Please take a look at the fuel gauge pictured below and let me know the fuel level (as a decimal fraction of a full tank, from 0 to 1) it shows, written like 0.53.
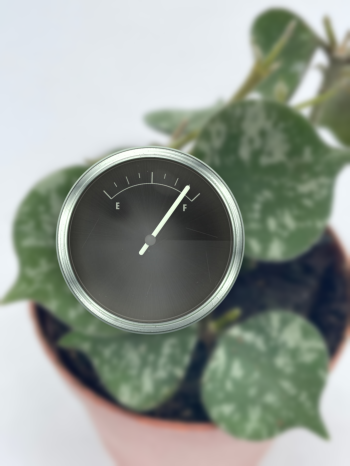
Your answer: 0.875
